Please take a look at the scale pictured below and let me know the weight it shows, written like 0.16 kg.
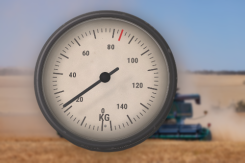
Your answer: 22 kg
